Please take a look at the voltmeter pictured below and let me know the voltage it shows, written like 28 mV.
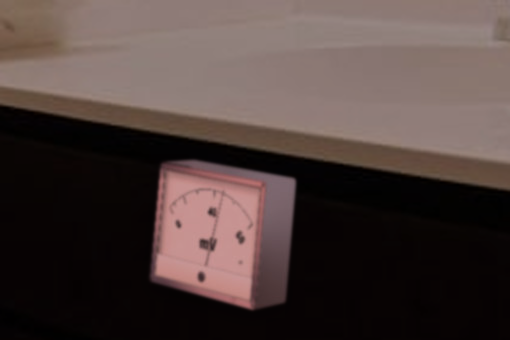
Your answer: 45 mV
